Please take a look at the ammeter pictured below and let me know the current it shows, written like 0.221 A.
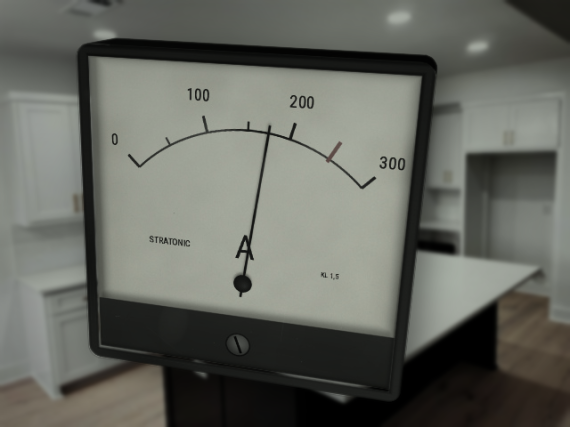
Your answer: 175 A
